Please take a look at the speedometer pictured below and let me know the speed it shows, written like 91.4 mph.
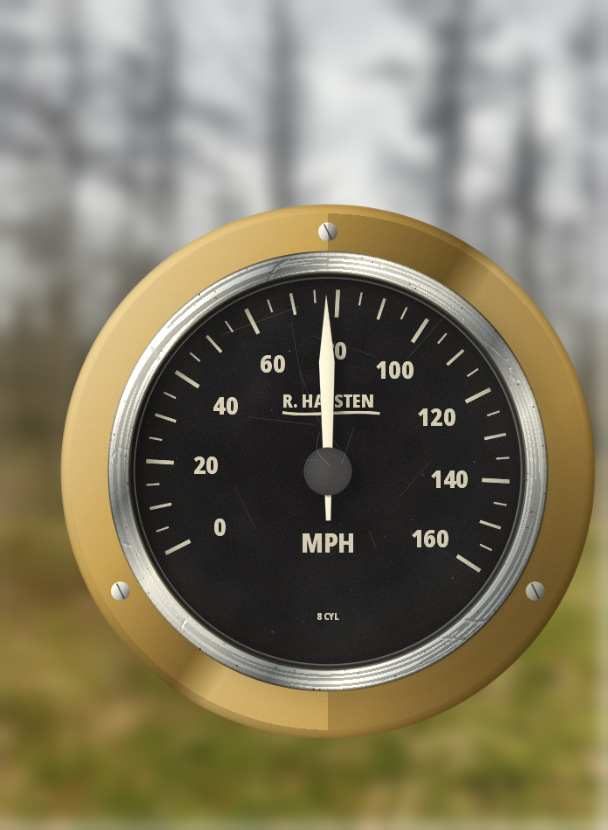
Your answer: 77.5 mph
